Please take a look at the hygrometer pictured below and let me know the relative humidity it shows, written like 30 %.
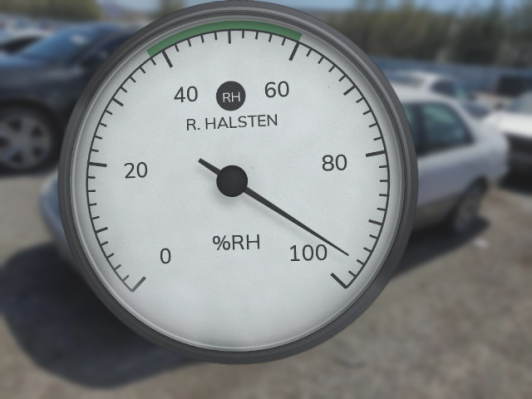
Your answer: 96 %
